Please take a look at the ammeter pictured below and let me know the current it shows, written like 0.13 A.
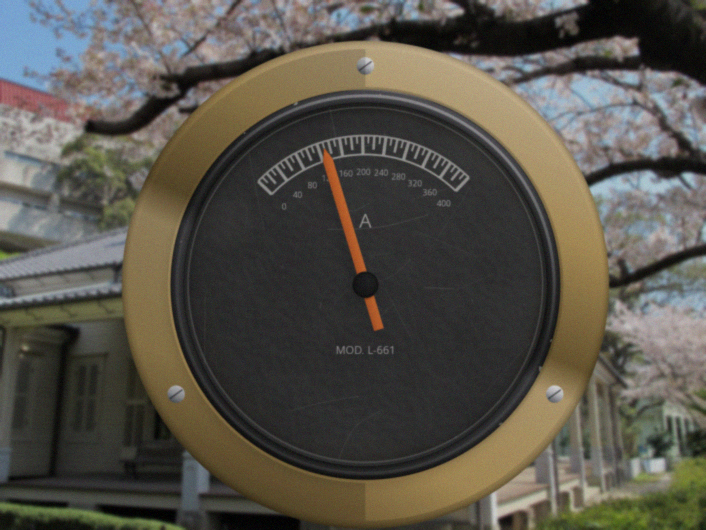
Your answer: 130 A
